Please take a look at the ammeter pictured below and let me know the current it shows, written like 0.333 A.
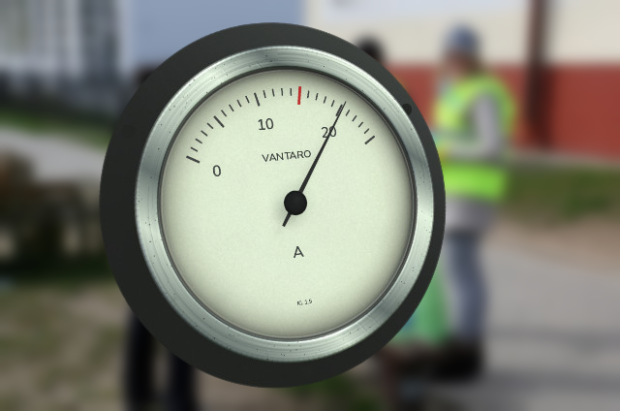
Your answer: 20 A
